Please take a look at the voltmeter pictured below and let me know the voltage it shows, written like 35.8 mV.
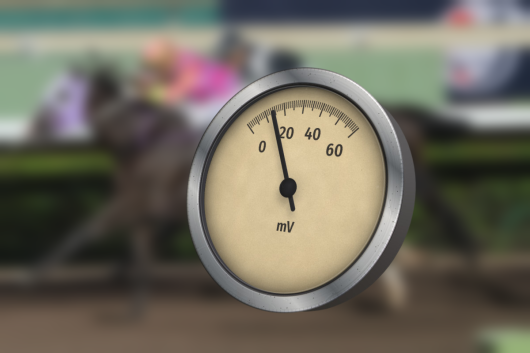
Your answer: 15 mV
